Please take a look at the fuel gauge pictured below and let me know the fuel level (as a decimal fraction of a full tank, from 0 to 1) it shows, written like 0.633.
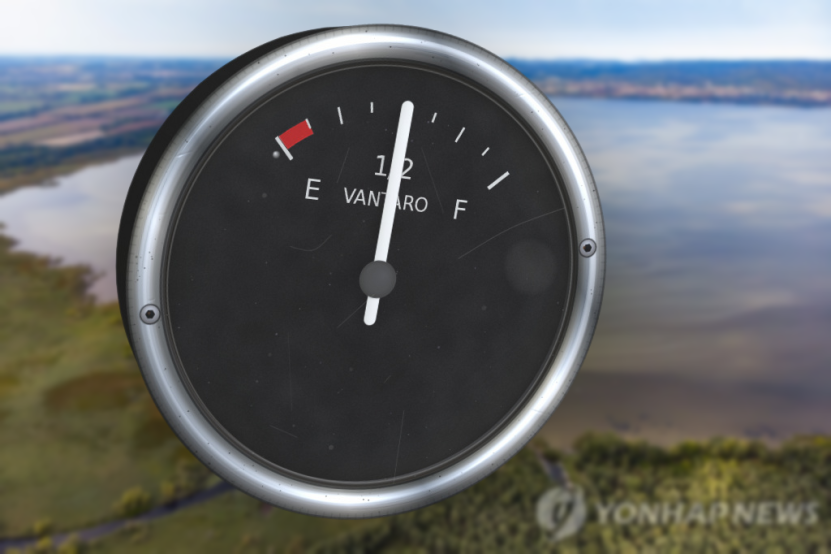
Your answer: 0.5
